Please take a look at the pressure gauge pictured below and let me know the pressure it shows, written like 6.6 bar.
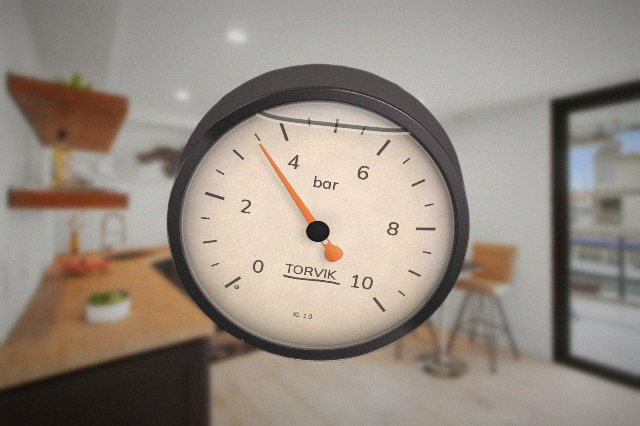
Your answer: 3.5 bar
